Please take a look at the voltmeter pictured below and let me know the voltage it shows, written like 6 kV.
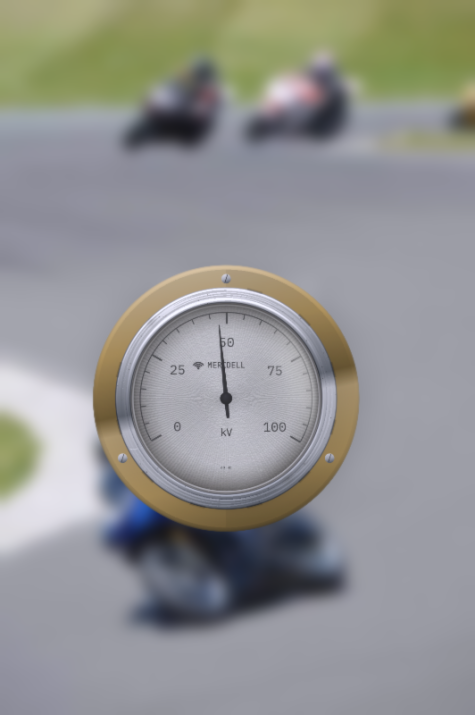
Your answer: 47.5 kV
